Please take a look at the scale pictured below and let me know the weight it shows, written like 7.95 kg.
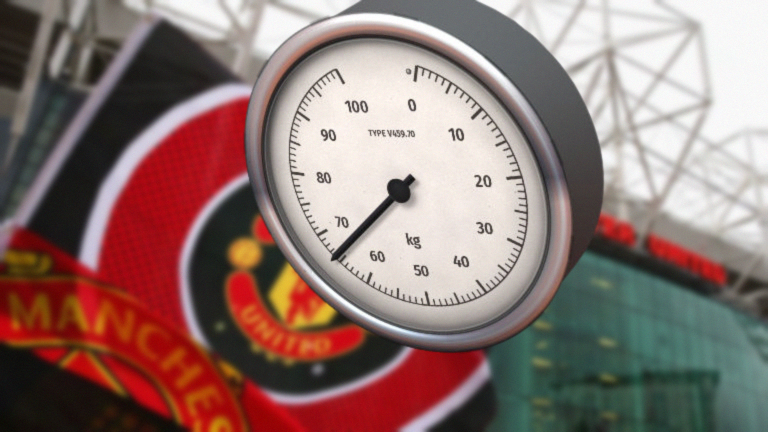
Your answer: 66 kg
